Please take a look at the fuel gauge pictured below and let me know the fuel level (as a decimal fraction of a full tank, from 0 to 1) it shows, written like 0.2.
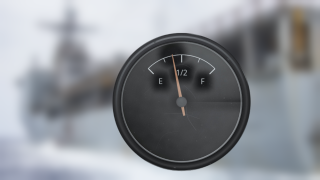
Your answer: 0.375
